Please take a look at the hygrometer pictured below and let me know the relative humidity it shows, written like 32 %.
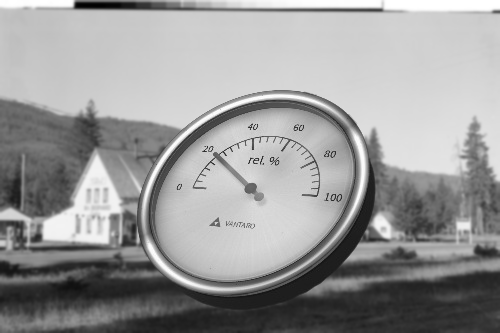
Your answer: 20 %
